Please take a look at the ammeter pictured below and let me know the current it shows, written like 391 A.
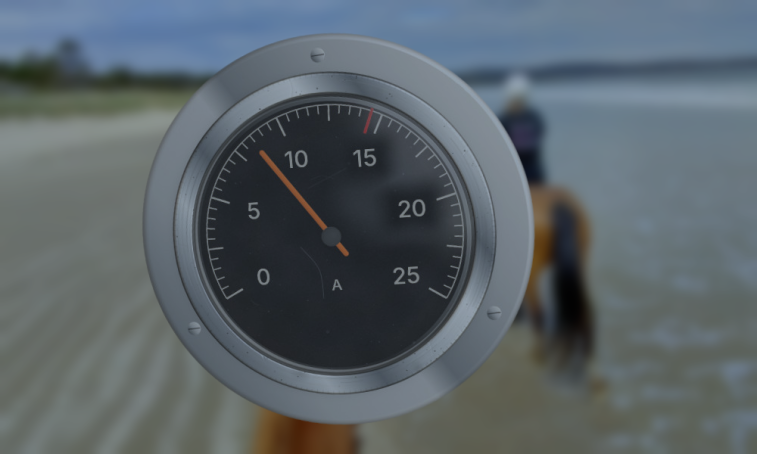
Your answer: 8.5 A
